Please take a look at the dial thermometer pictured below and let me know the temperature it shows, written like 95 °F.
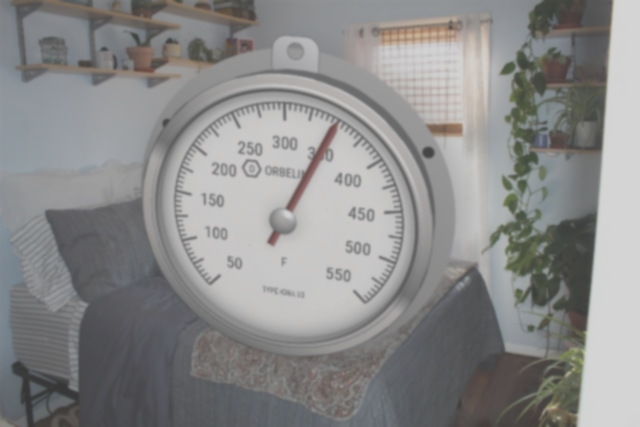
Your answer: 350 °F
